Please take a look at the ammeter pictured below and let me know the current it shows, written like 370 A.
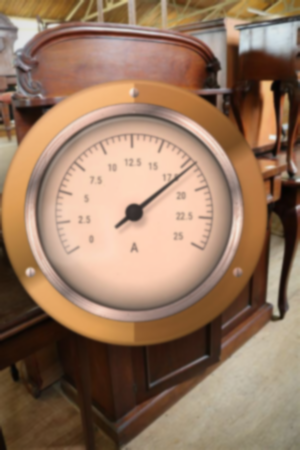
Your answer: 18 A
